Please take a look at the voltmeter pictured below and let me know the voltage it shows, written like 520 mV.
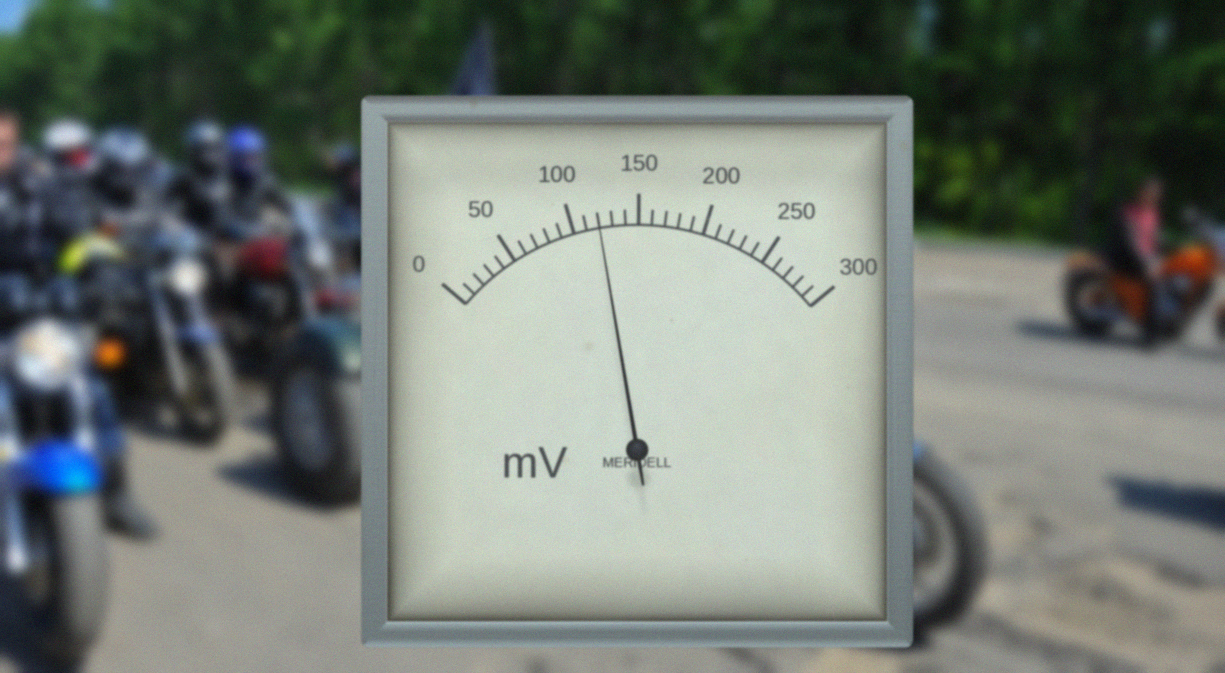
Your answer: 120 mV
